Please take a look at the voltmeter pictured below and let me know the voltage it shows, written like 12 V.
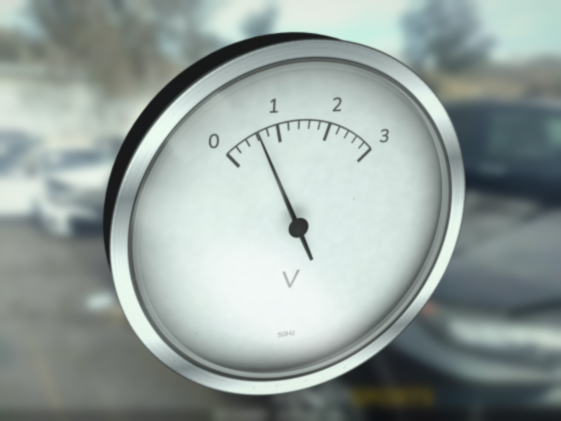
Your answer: 0.6 V
